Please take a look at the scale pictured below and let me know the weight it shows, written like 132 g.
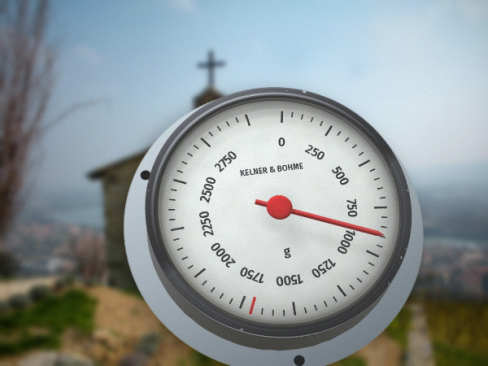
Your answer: 900 g
